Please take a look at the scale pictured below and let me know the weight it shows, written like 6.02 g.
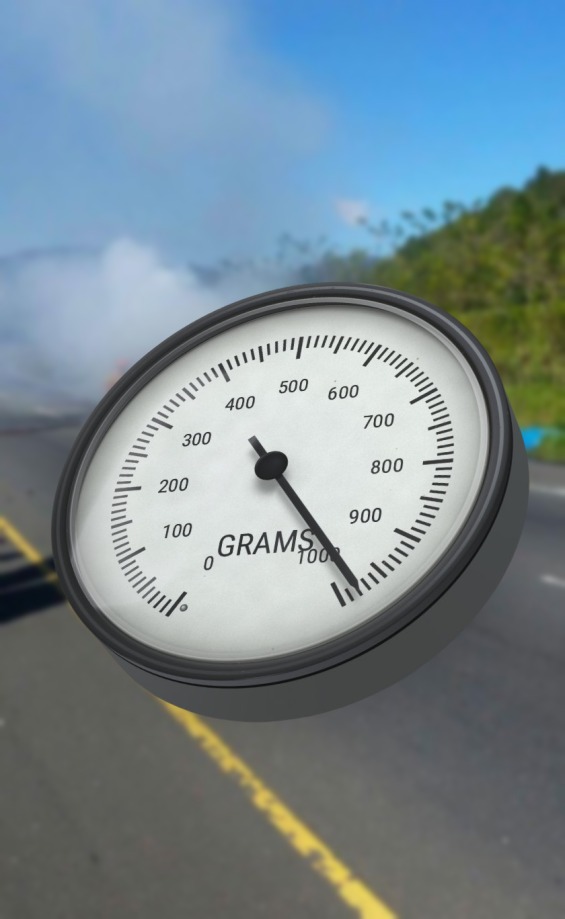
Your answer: 980 g
